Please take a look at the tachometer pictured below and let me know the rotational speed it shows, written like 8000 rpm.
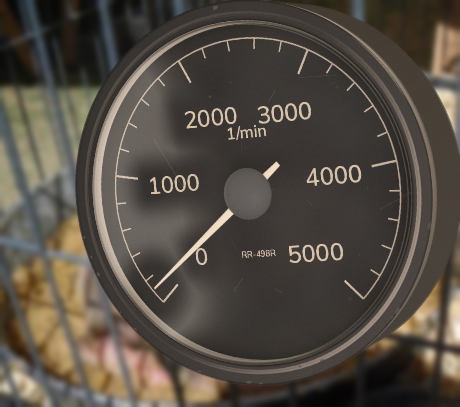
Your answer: 100 rpm
